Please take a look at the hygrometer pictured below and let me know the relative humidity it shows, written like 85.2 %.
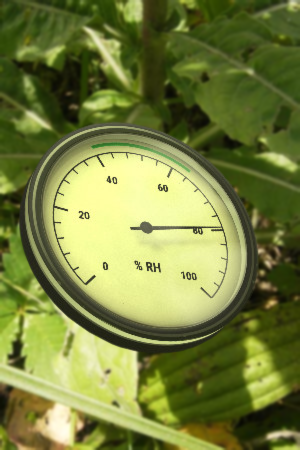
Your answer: 80 %
